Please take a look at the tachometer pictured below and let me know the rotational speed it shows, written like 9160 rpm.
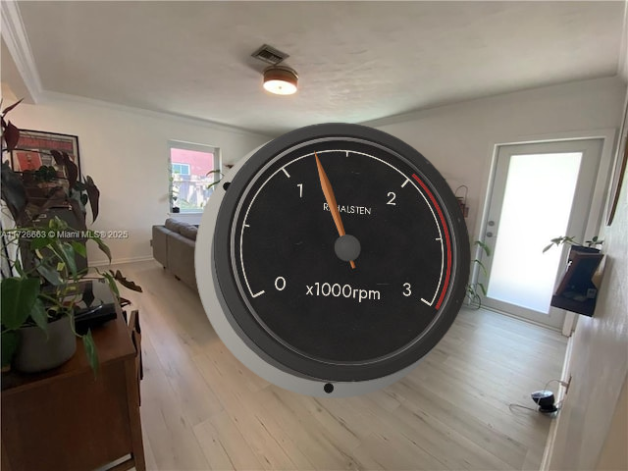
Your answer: 1250 rpm
